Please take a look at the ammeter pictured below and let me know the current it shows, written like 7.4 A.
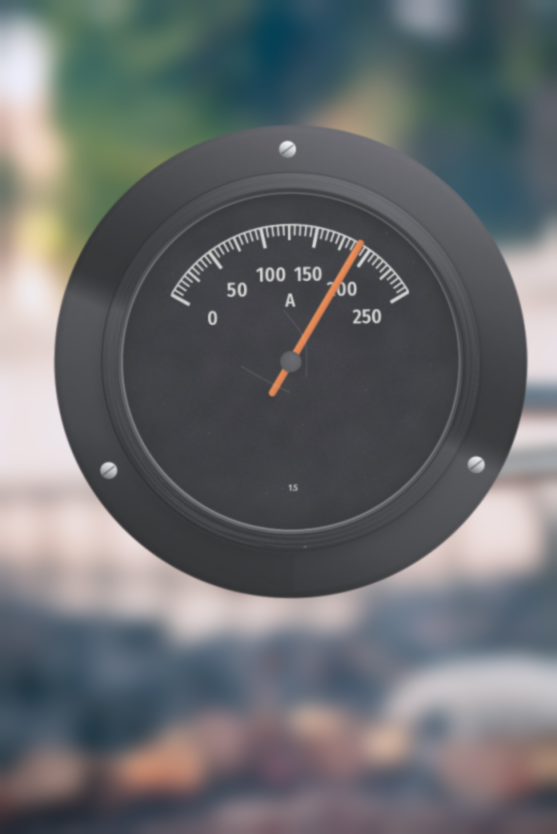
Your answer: 190 A
